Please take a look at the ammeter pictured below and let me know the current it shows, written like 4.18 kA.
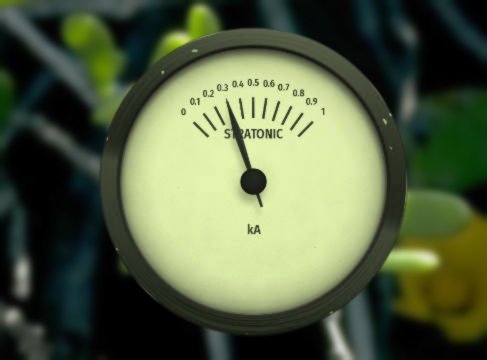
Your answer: 0.3 kA
